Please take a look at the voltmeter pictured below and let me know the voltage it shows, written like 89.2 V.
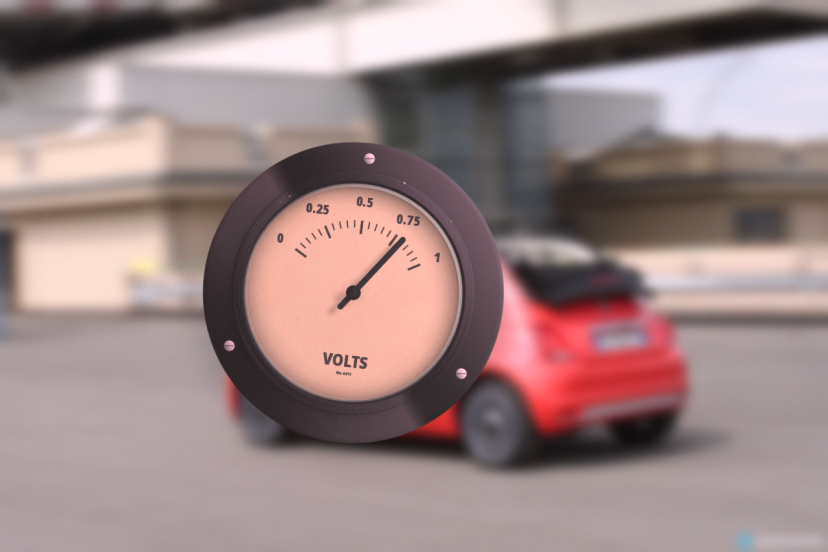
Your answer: 0.8 V
